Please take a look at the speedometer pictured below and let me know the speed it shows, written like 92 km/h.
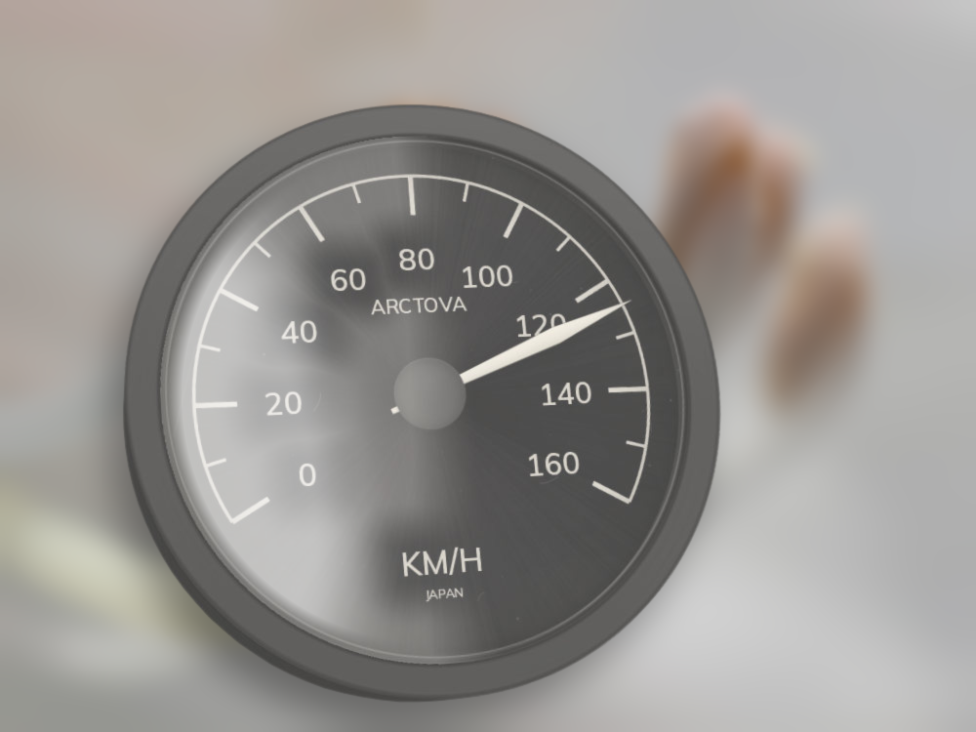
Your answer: 125 km/h
